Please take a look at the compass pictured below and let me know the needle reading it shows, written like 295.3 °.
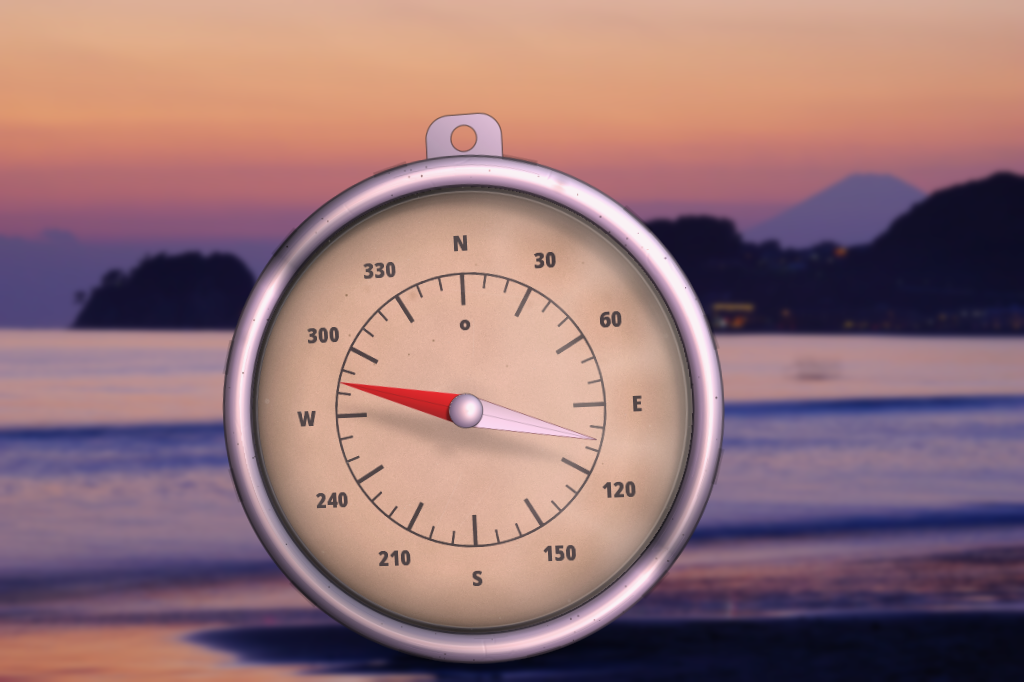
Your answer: 285 °
